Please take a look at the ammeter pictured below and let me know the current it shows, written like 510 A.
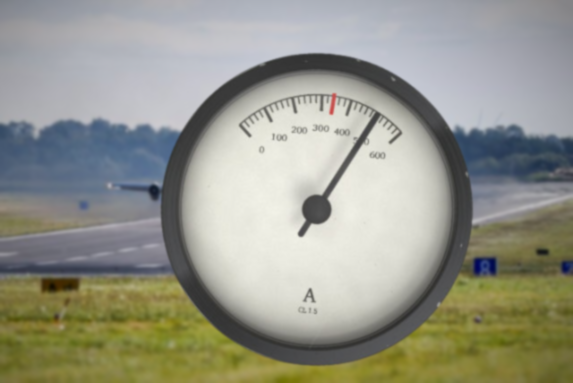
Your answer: 500 A
